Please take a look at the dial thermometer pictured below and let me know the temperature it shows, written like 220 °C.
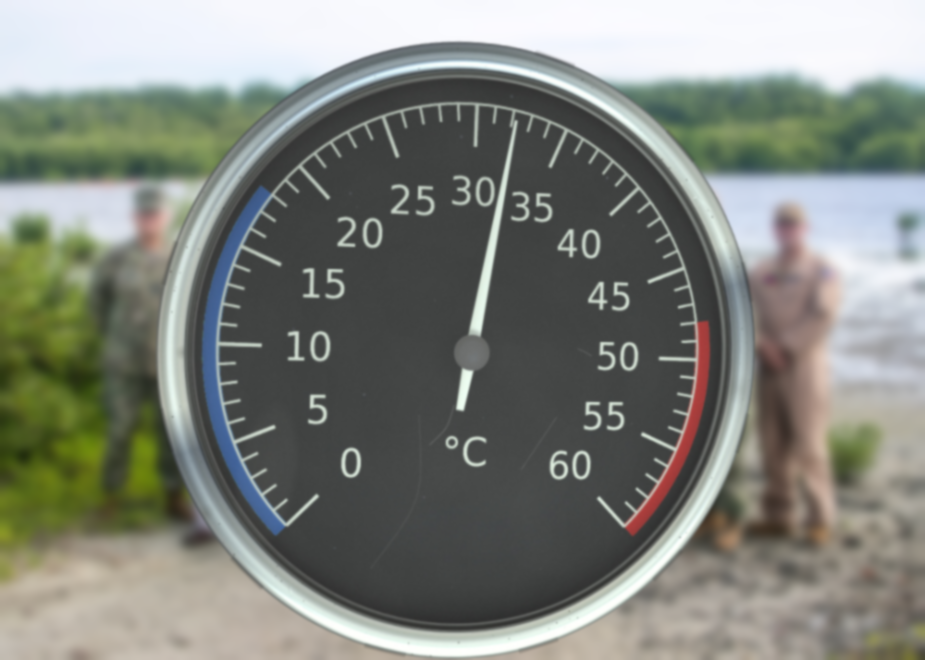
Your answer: 32 °C
